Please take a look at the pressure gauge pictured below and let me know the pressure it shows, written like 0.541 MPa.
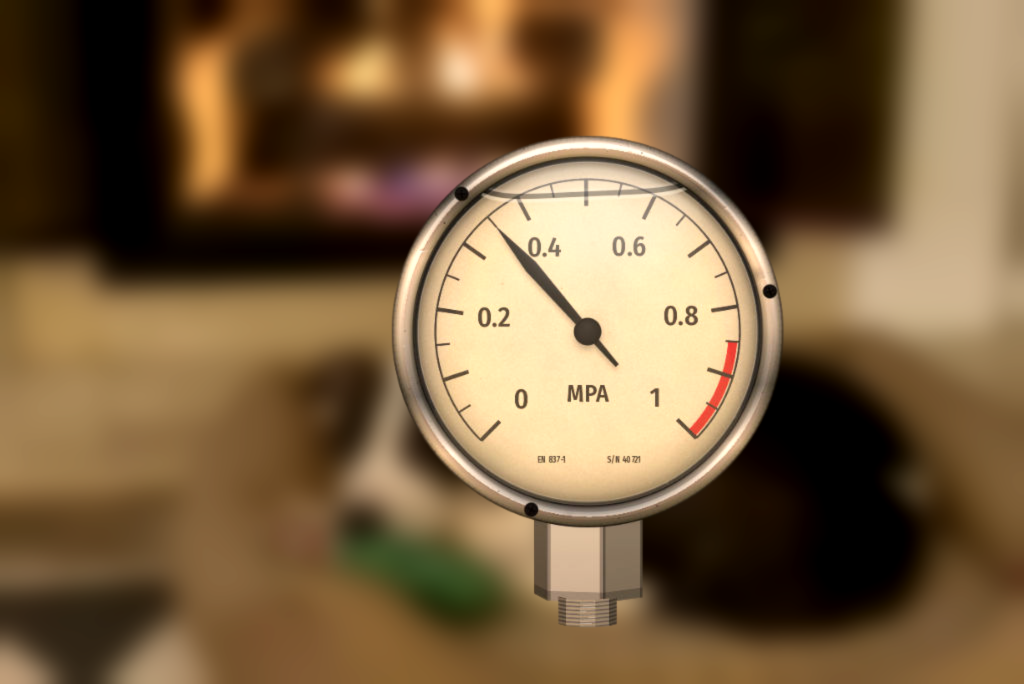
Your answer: 0.35 MPa
